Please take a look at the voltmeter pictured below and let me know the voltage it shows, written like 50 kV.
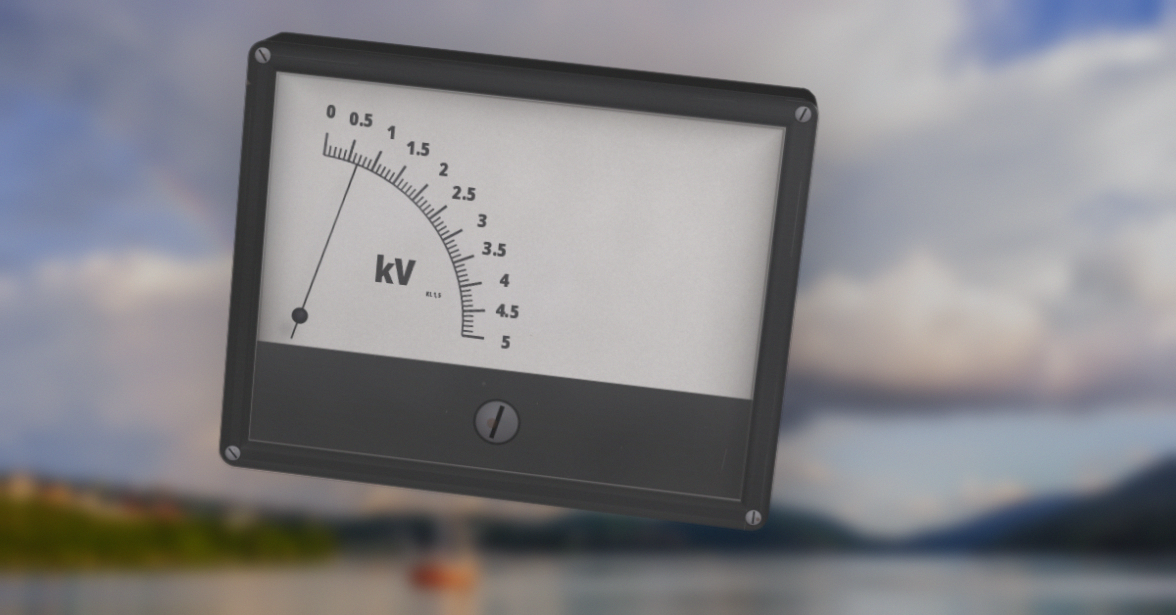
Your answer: 0.7 kV
